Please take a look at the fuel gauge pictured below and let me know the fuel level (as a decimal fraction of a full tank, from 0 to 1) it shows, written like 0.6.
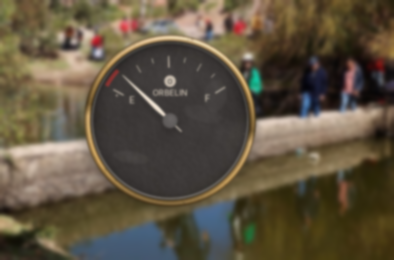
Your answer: 0.125
